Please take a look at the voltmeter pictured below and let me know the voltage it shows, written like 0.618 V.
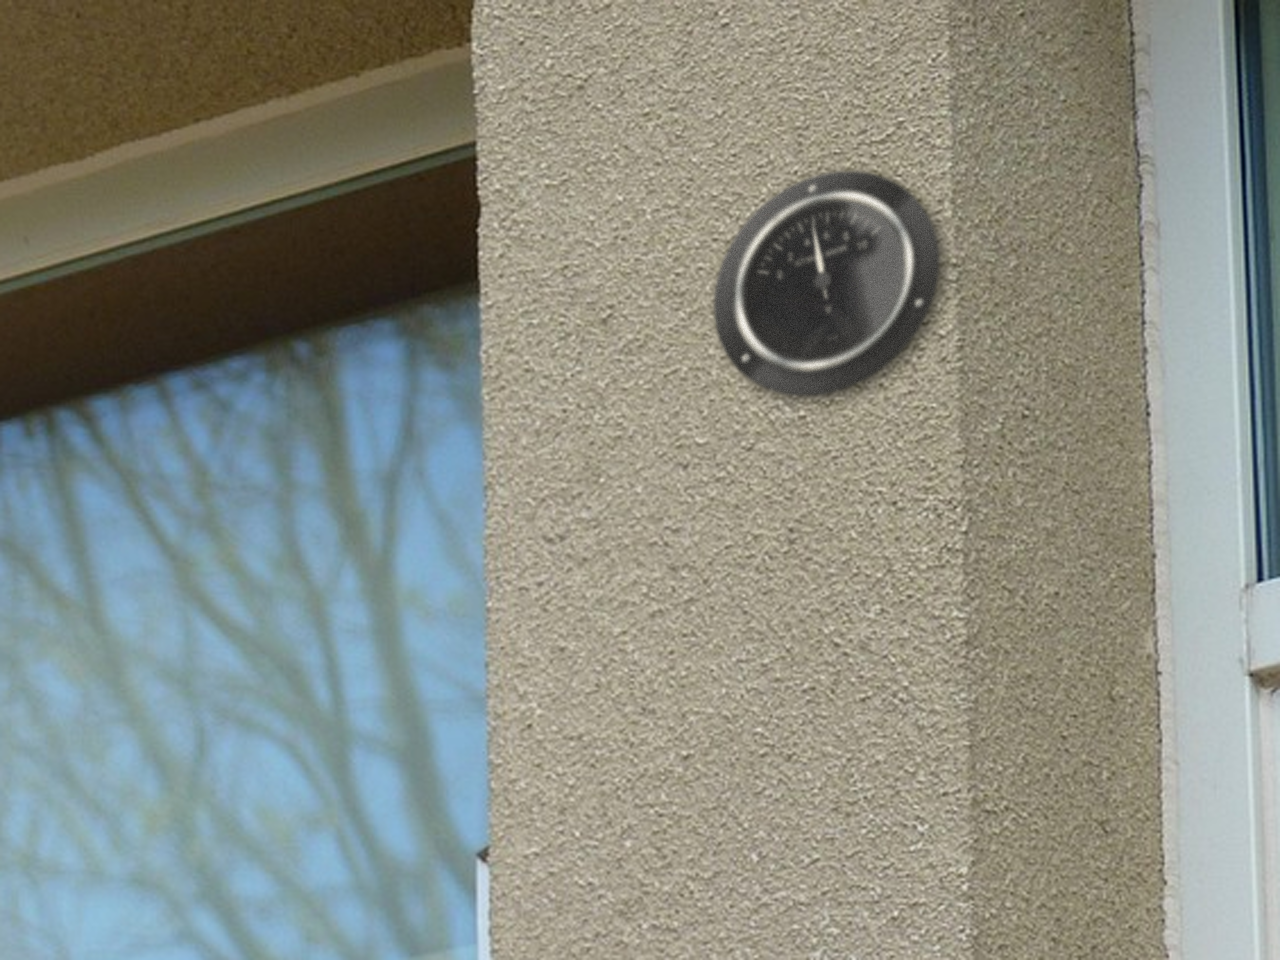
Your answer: 5 V
